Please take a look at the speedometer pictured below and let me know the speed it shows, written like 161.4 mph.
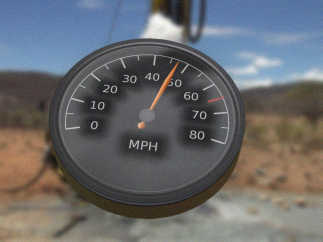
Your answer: 47.5 mph
